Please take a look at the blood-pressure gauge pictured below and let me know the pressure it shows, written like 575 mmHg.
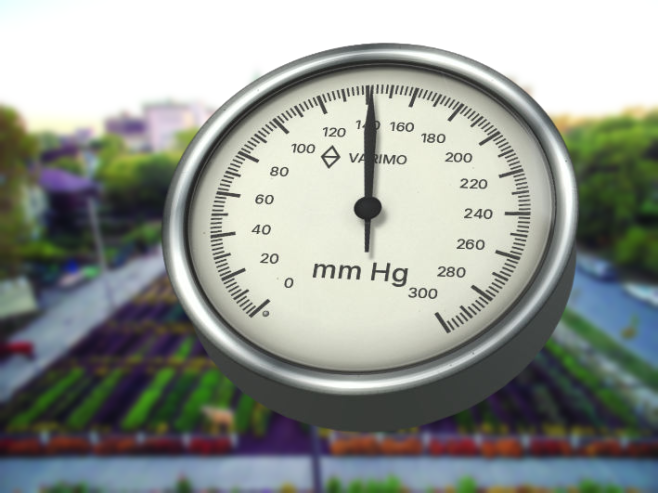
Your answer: 142 mmHg
